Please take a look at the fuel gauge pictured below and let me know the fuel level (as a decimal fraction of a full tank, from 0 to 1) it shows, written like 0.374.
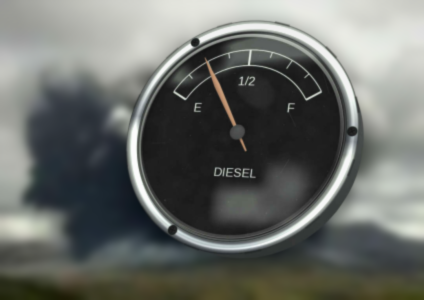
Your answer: 0.25
